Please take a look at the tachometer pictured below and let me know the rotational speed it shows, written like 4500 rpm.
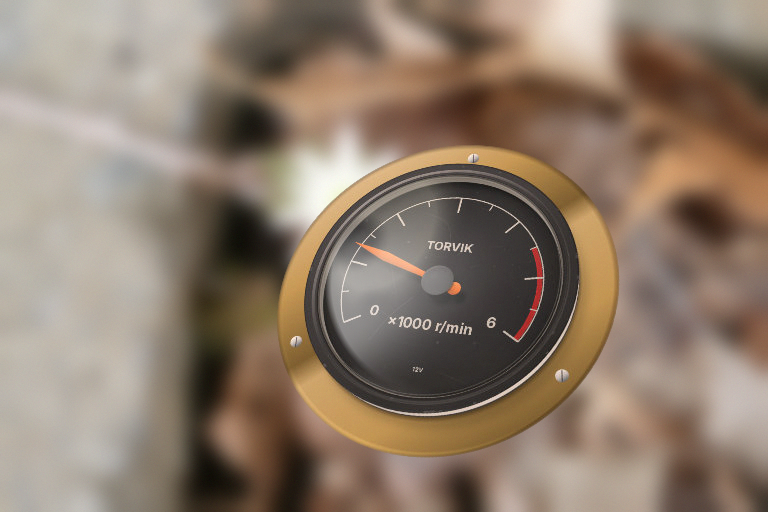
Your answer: 1250 rpm
